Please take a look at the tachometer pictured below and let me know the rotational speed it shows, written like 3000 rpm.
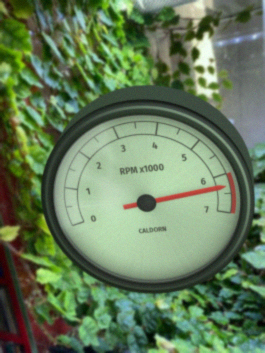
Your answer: 6250 rpm
